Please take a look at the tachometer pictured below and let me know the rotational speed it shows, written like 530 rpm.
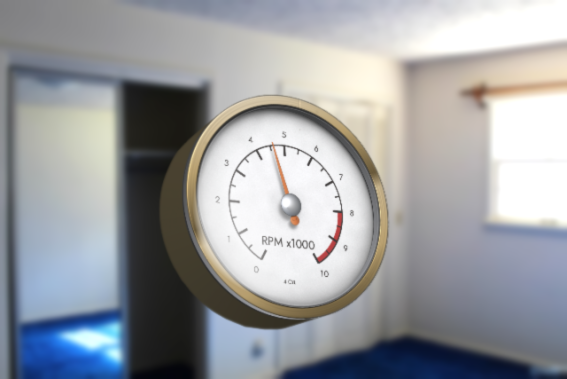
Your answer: 4500 rpm
